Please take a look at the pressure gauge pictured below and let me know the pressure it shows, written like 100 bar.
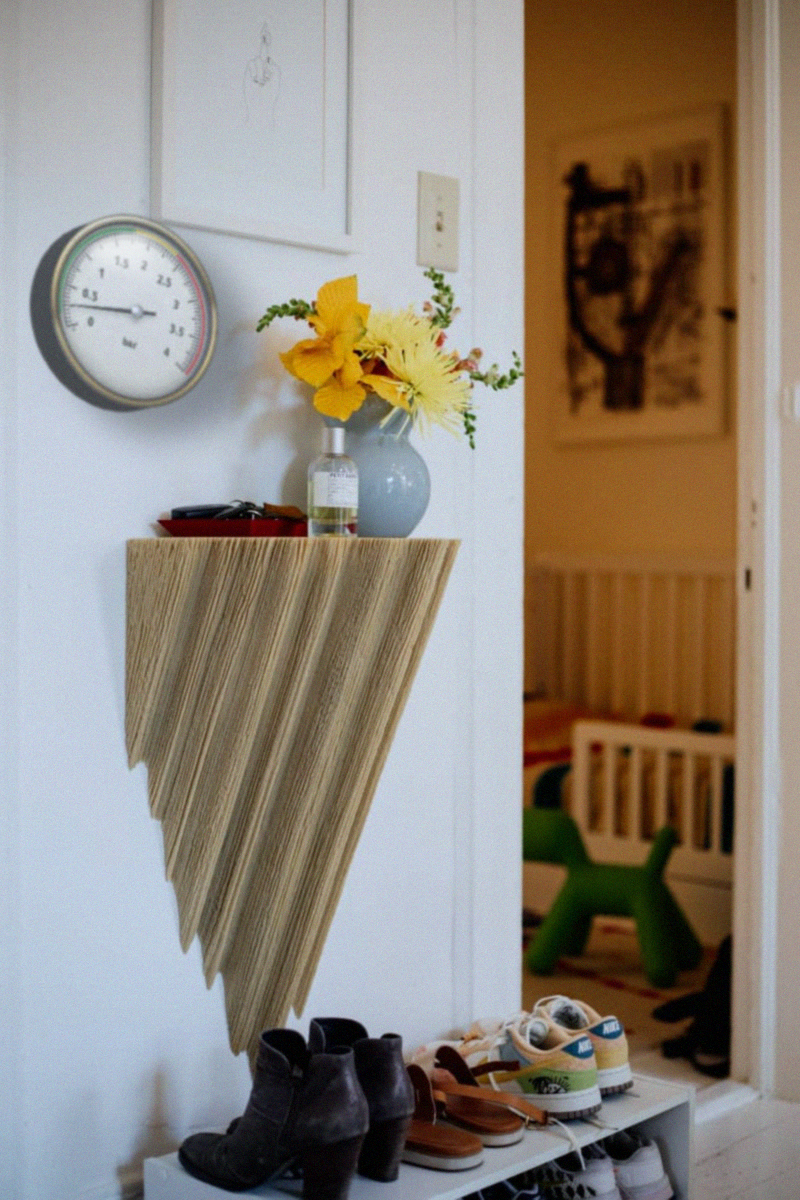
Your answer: 0.25 bar
